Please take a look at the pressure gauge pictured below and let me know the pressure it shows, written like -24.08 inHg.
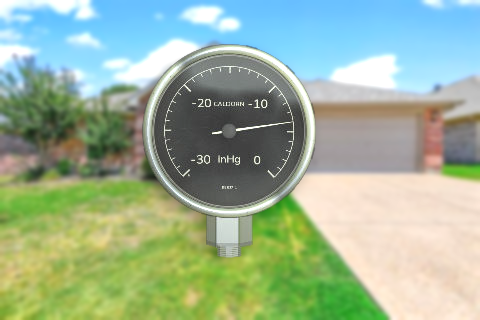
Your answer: -6 inHg
